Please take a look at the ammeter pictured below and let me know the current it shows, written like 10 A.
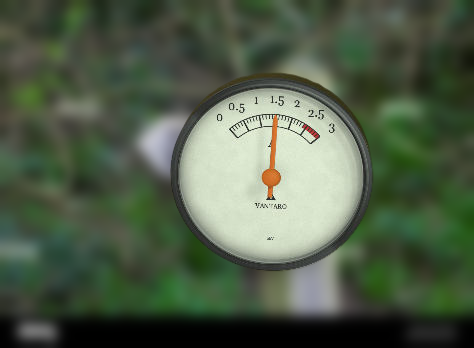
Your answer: 1.5 A
